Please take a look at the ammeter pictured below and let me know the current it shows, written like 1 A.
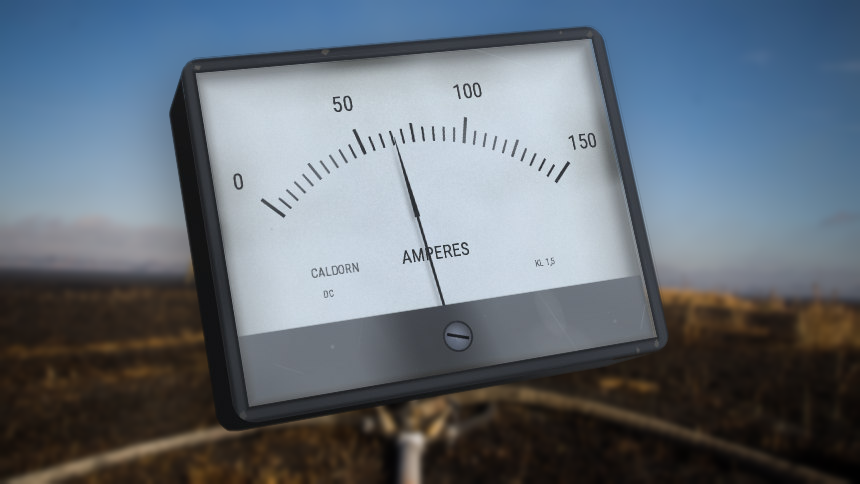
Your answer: 65 A
